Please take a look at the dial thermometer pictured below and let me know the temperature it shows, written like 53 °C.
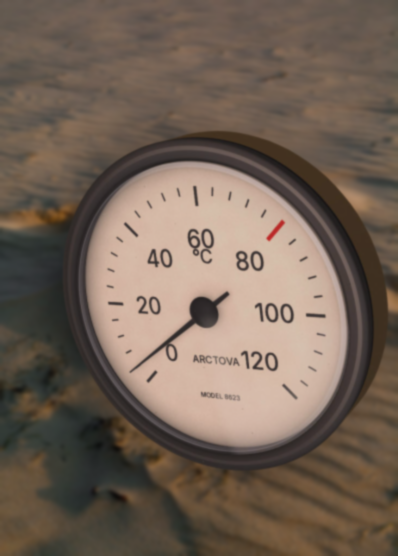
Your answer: 4 °C
